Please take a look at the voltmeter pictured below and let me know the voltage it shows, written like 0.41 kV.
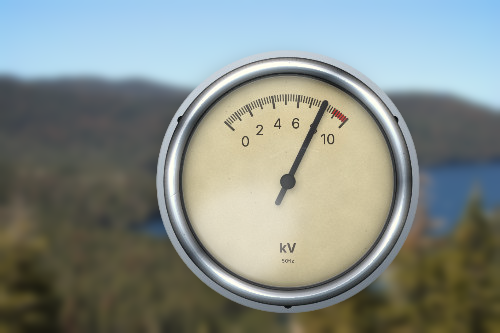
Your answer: 8 kV
